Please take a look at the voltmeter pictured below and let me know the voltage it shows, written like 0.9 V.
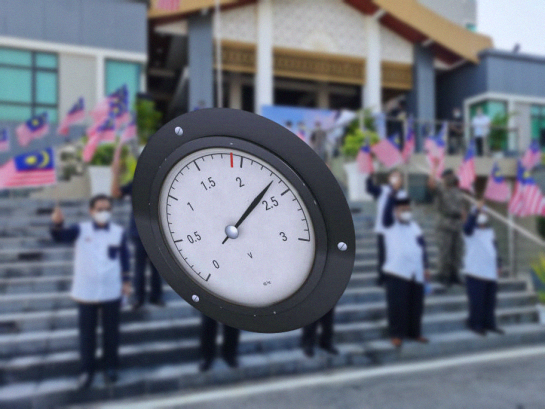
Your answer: 2.35 V
